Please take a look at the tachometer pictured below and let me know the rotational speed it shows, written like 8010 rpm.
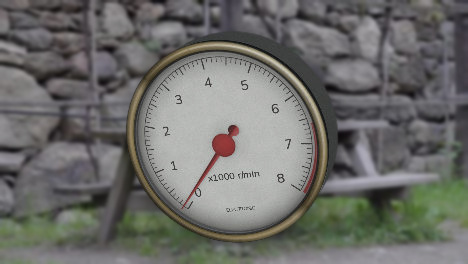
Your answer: 100 rpm
